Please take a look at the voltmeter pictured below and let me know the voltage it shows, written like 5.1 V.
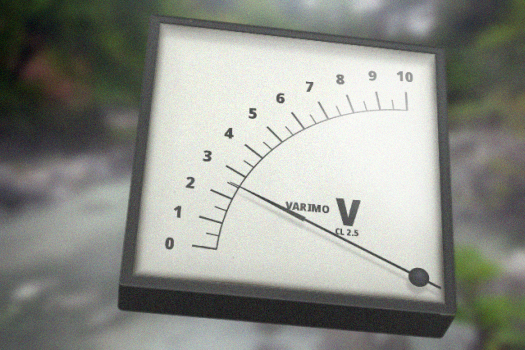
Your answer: 2.5 V
